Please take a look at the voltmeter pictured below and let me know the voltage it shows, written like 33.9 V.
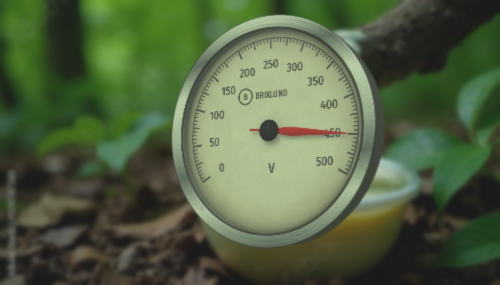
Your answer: 450 V
